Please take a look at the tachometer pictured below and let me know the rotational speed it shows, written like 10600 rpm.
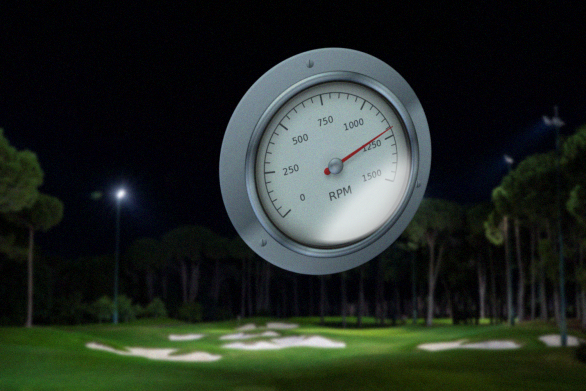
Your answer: 1200 rpm
